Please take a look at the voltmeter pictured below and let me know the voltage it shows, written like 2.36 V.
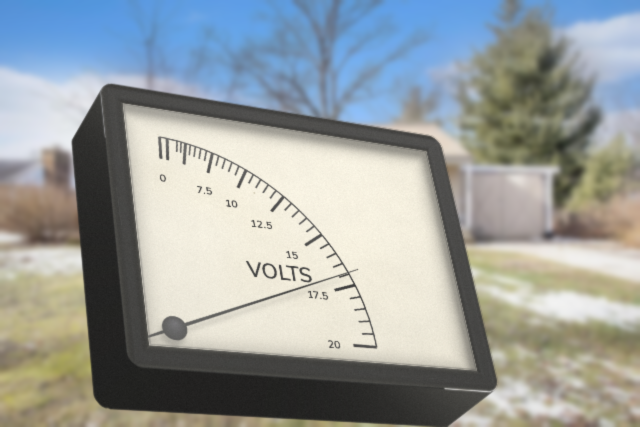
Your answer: 17 V
